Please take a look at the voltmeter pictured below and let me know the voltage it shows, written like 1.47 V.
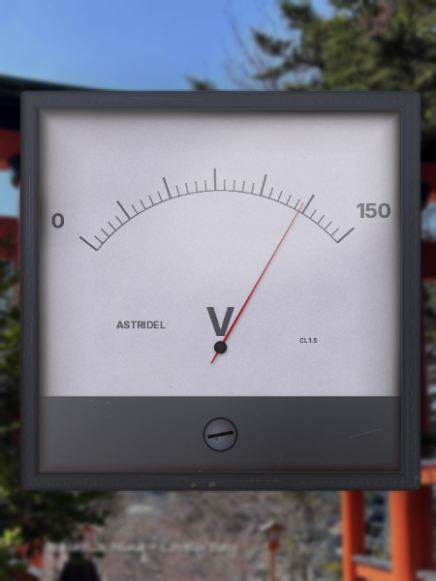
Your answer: 122.5 V
